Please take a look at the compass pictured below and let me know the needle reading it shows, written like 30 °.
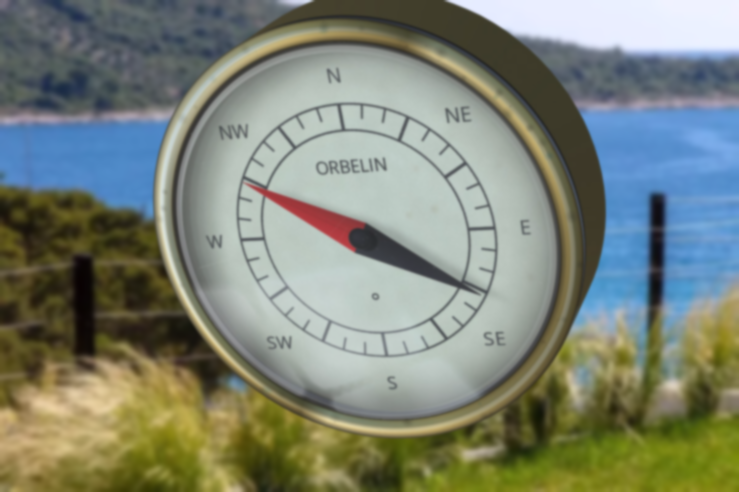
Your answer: 300 °
